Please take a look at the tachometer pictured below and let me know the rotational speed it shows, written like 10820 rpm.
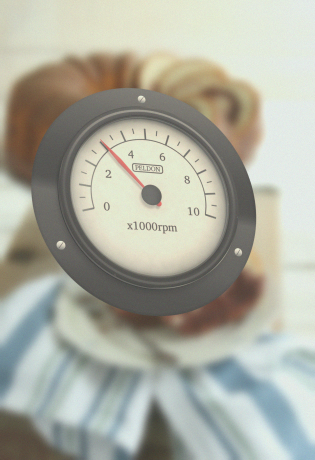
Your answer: 3000 rpm
